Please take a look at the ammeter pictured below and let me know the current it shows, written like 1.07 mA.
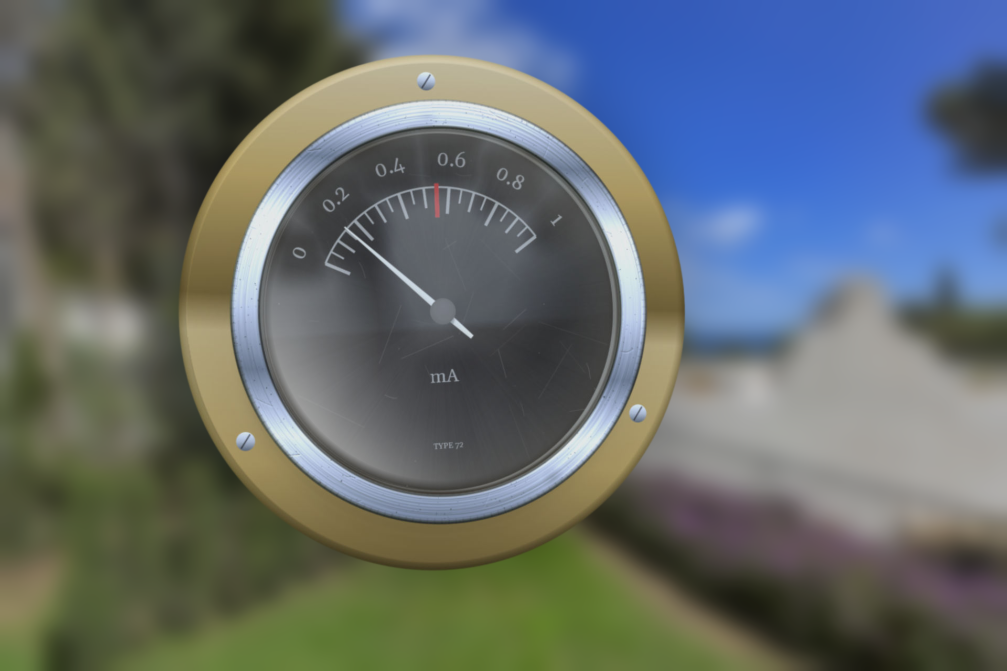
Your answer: 0.15 mA
